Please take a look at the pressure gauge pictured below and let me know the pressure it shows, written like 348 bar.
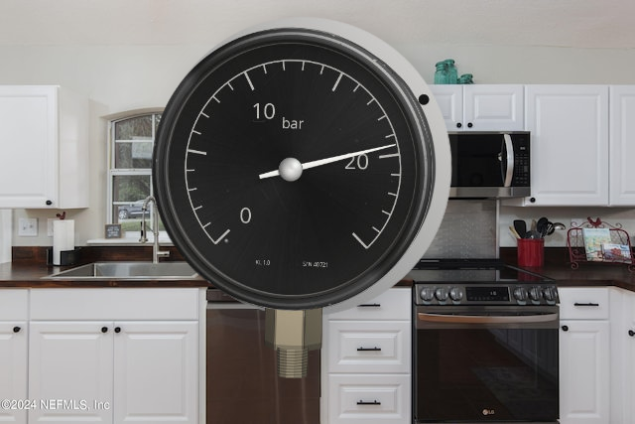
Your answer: 19.5 bar
